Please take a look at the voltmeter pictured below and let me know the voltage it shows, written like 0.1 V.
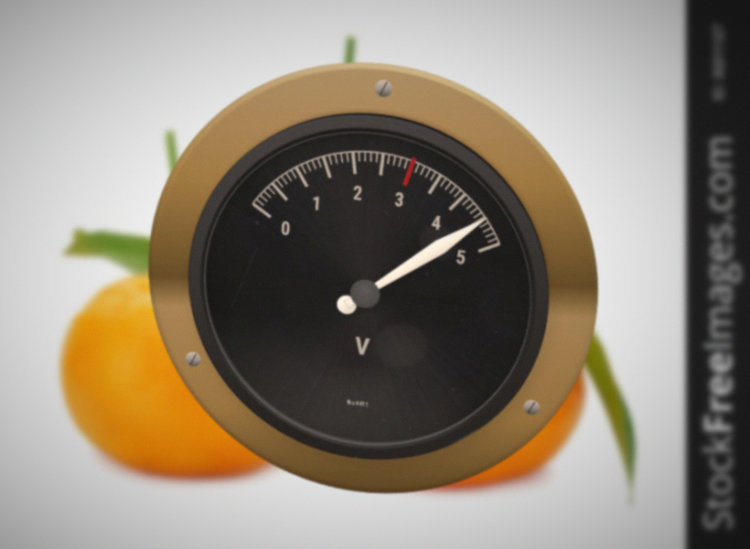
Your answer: 4.5 V
